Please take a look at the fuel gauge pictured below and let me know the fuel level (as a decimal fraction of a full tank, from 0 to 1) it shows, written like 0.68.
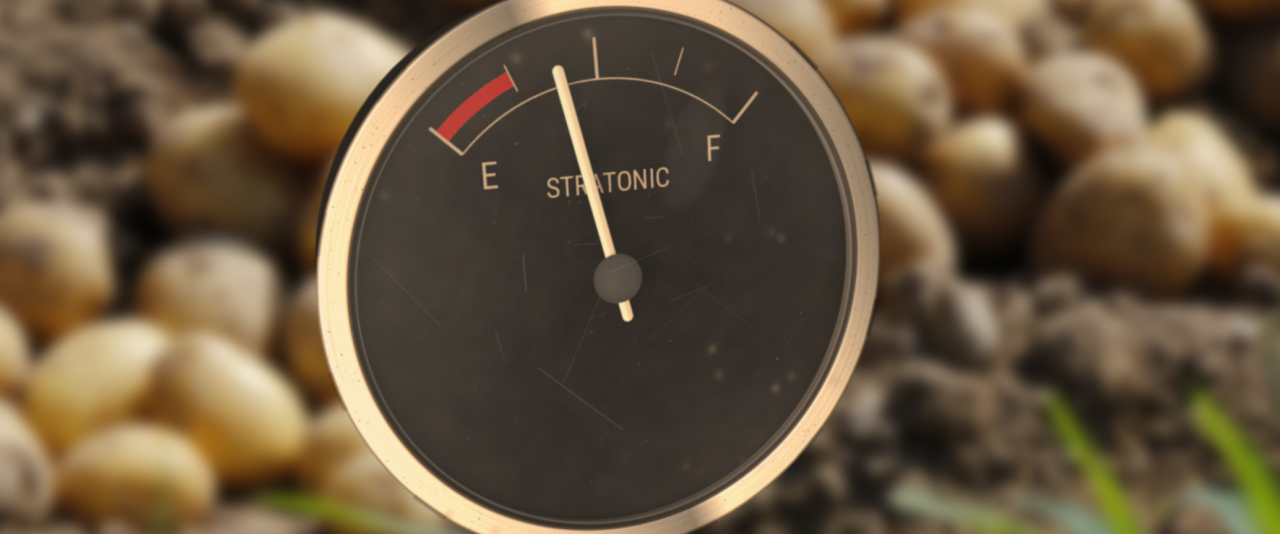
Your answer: 0.375
